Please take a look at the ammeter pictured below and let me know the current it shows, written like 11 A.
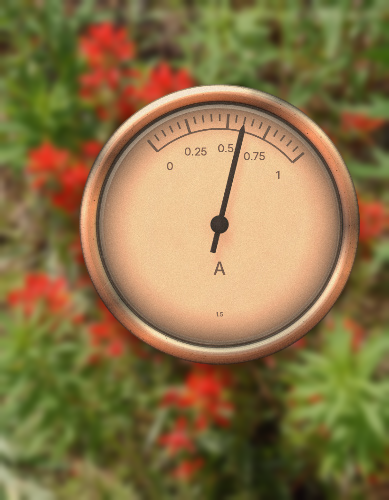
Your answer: 0.6 A
